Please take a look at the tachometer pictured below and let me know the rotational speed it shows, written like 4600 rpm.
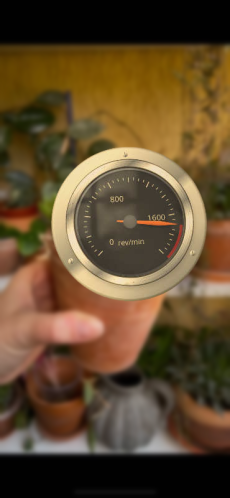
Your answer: 1700 rpm
